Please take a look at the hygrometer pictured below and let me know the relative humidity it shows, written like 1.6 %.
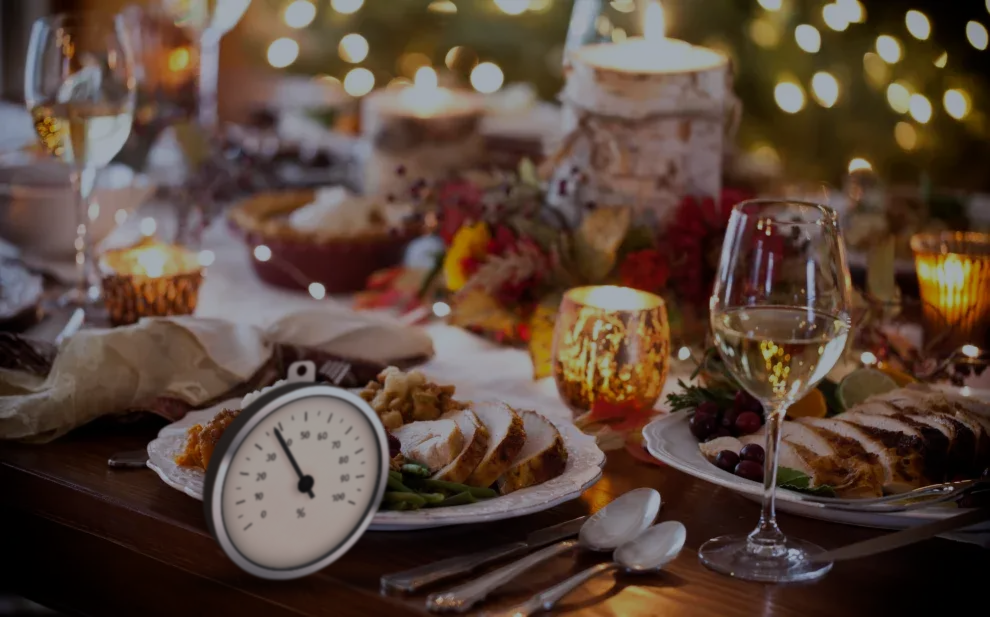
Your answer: 37.5 %
